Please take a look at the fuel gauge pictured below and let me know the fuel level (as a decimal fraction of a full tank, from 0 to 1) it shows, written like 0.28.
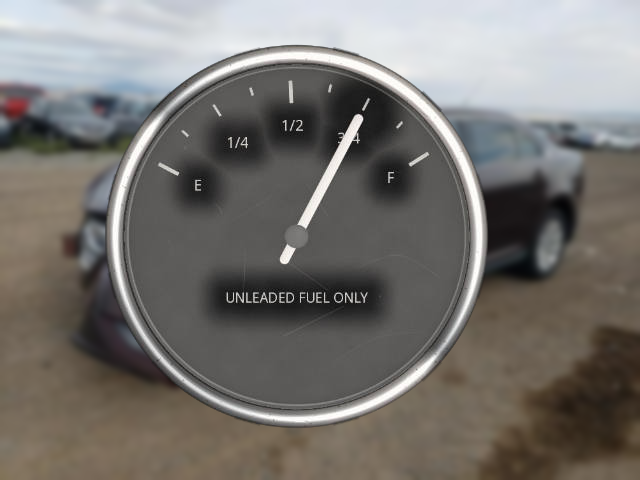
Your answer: 0.75
